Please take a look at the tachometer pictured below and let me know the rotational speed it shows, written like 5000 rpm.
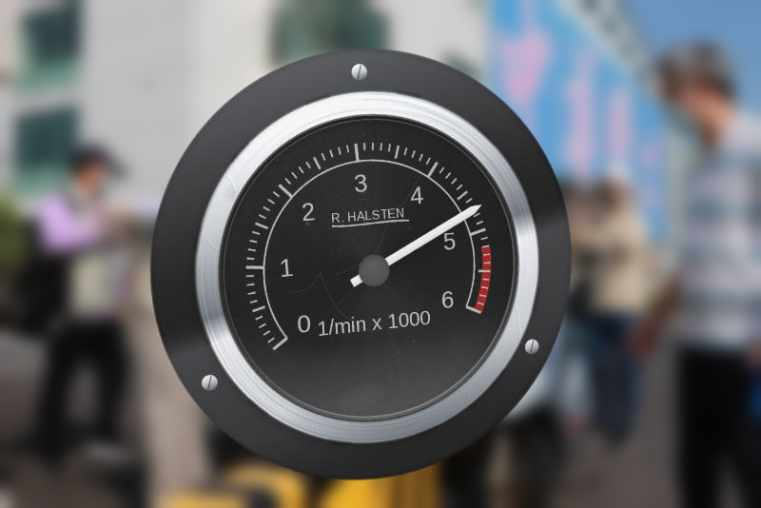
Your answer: 4700 rpm
